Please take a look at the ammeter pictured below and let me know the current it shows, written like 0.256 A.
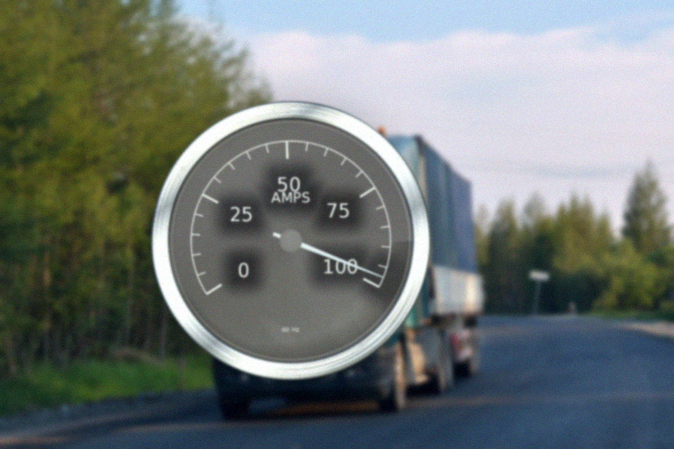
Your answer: 97.5 A
